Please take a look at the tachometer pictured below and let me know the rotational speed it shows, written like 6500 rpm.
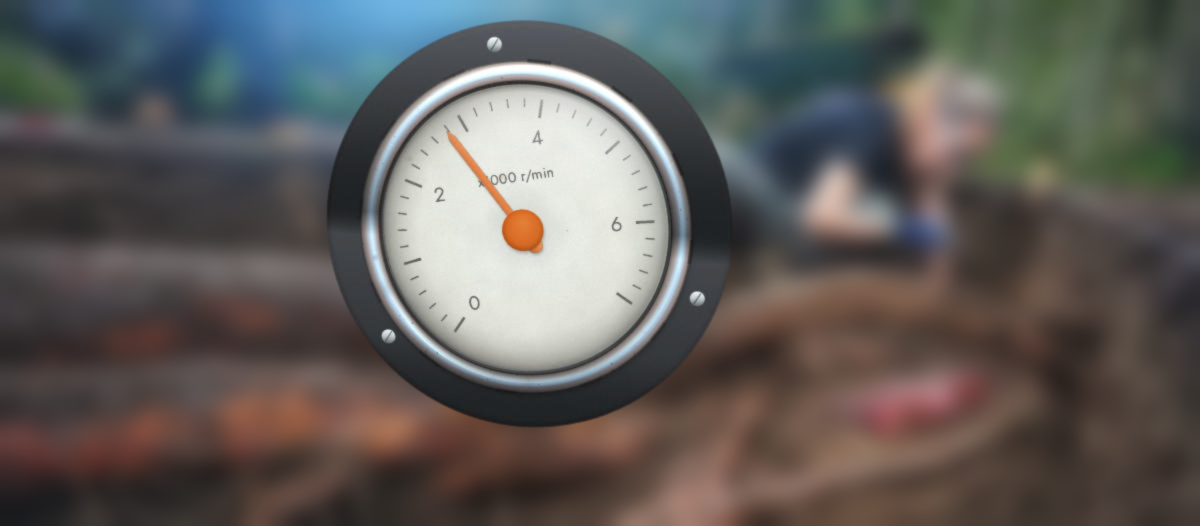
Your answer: 2800 rpm
